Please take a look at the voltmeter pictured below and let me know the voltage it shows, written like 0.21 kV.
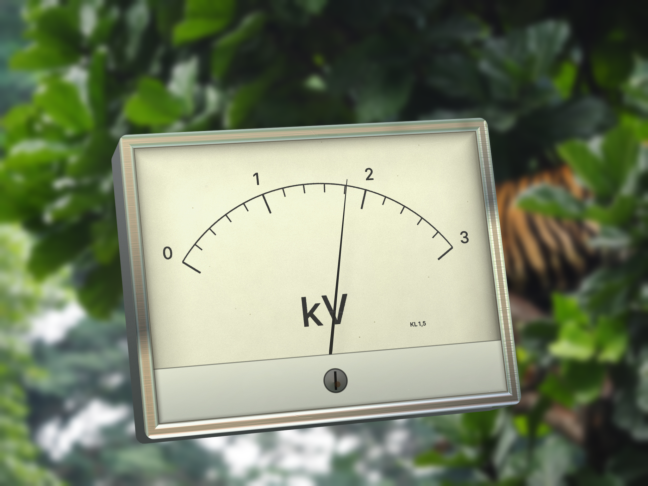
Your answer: 1.8 kV
